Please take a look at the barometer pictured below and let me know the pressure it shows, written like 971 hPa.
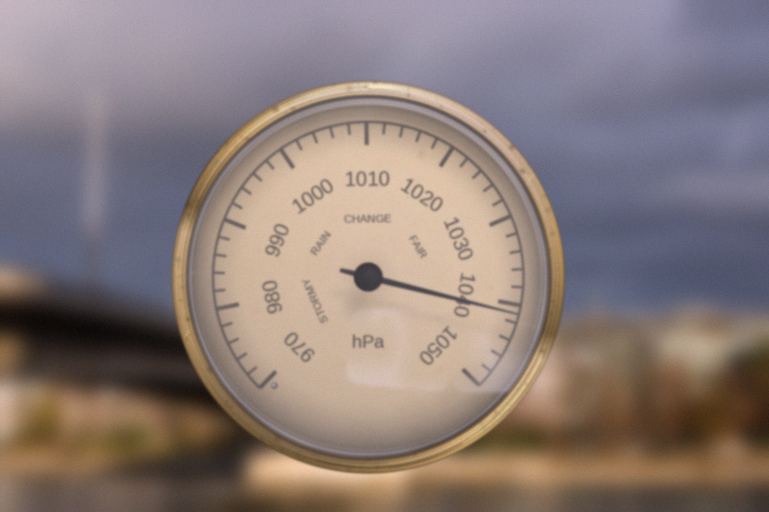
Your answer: 1041 hPa
